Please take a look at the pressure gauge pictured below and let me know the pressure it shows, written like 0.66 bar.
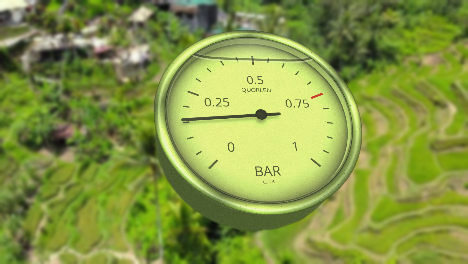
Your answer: 0.15 bar
